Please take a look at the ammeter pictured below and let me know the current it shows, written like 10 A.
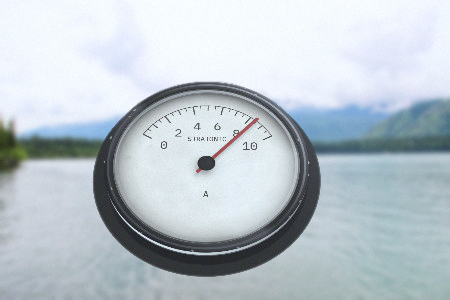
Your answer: 8.5 A
